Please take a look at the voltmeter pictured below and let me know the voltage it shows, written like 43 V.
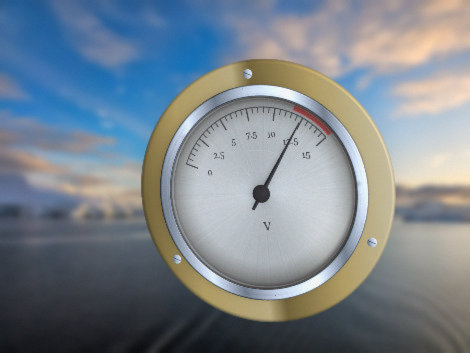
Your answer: 12.5 V
